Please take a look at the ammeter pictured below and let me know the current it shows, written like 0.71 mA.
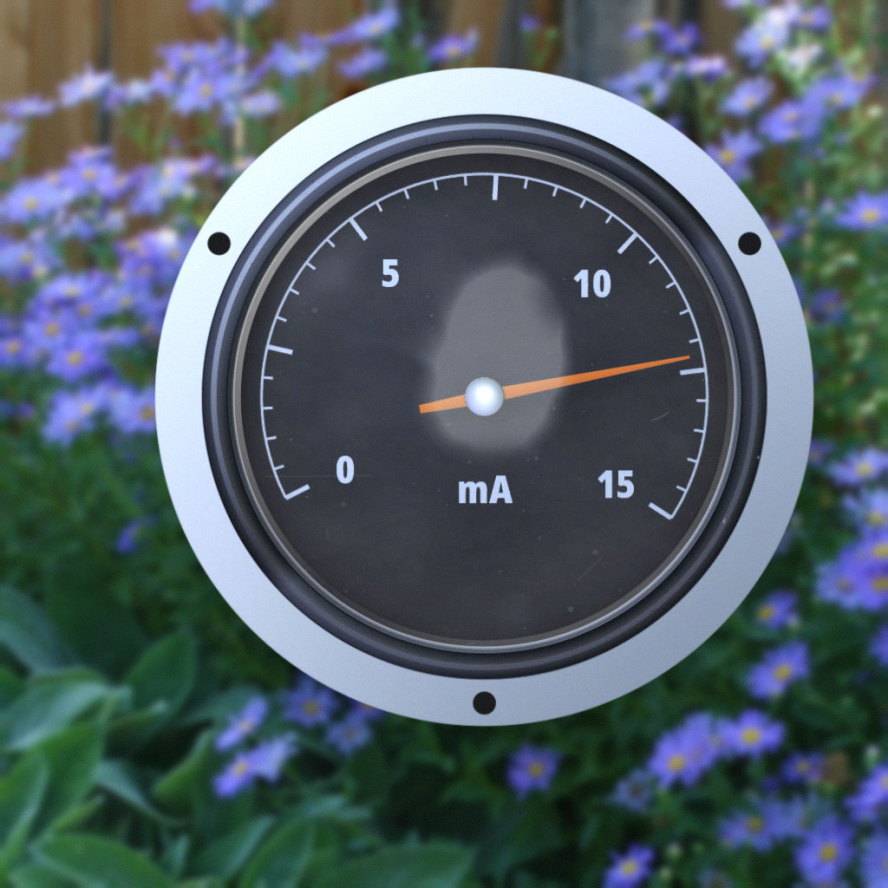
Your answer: 12.25 mA
